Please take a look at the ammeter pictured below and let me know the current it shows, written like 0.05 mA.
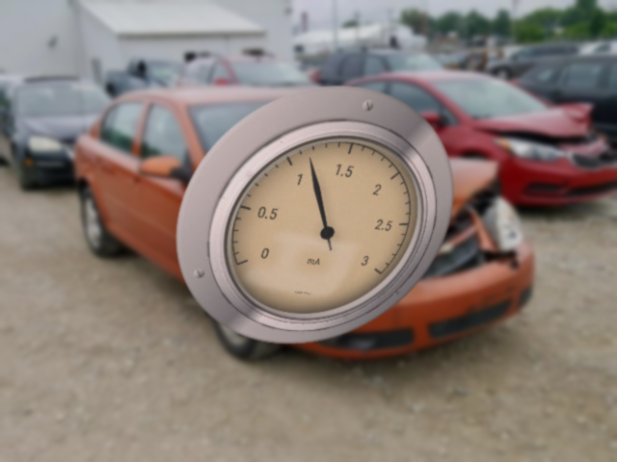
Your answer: 1.15 mA
